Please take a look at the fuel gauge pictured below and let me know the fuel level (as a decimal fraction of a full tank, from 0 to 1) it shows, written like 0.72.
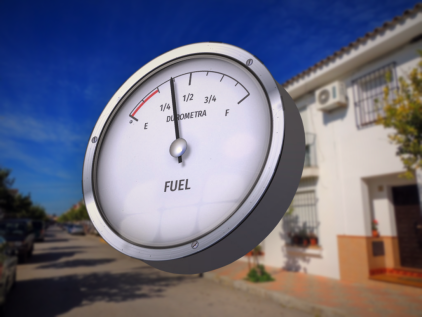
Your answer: 0.375
